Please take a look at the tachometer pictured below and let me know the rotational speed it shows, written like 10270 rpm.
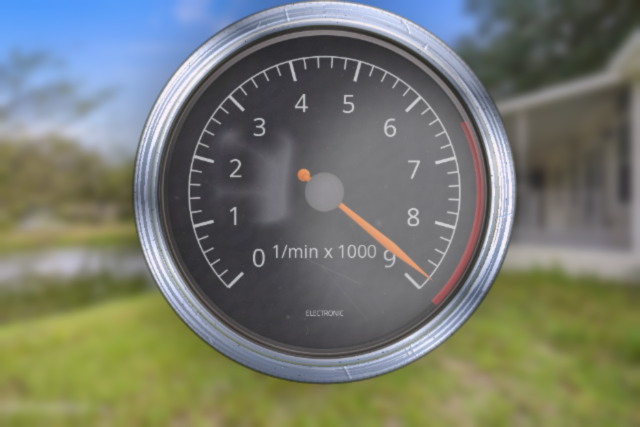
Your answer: 8800 rpm
